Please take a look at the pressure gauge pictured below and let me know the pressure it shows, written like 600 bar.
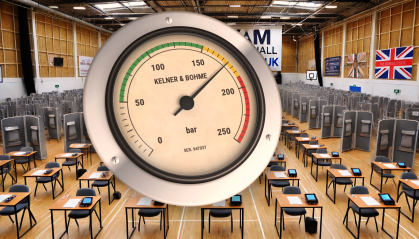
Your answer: 175 bar
